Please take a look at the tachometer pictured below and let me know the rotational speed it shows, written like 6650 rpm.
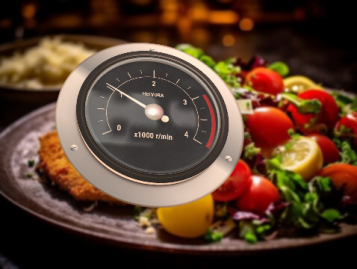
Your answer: 1000 rpm
